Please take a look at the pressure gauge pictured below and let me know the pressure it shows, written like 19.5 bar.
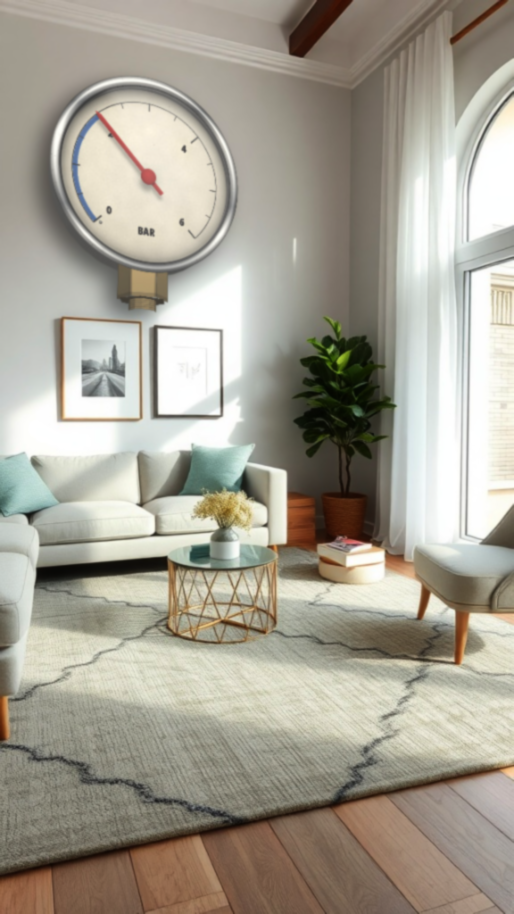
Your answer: 2 bar
